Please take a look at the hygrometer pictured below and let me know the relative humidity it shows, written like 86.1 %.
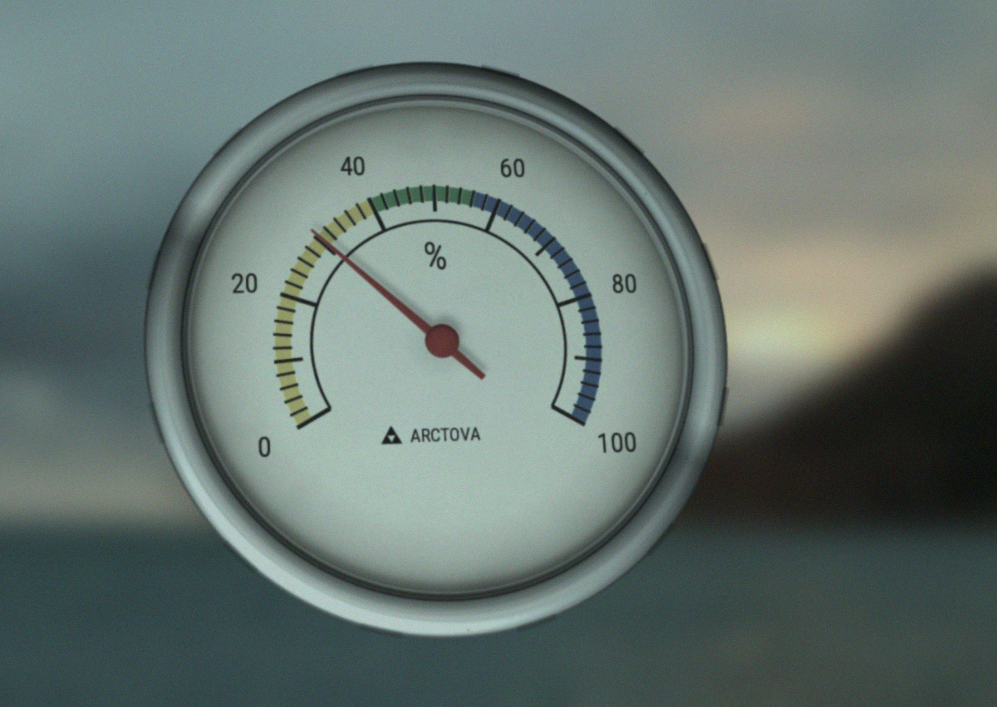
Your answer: 30 %
